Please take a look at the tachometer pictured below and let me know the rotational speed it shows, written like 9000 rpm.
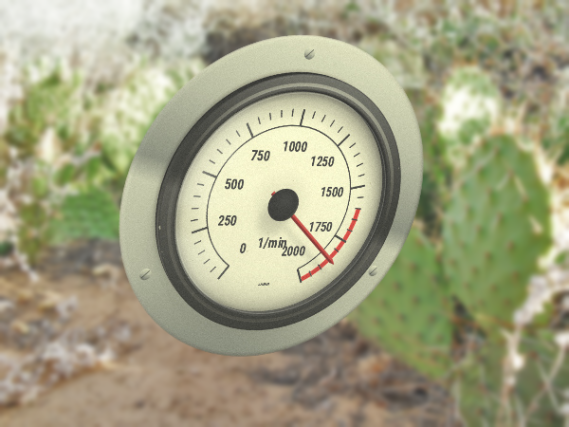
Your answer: 1850 rpm
